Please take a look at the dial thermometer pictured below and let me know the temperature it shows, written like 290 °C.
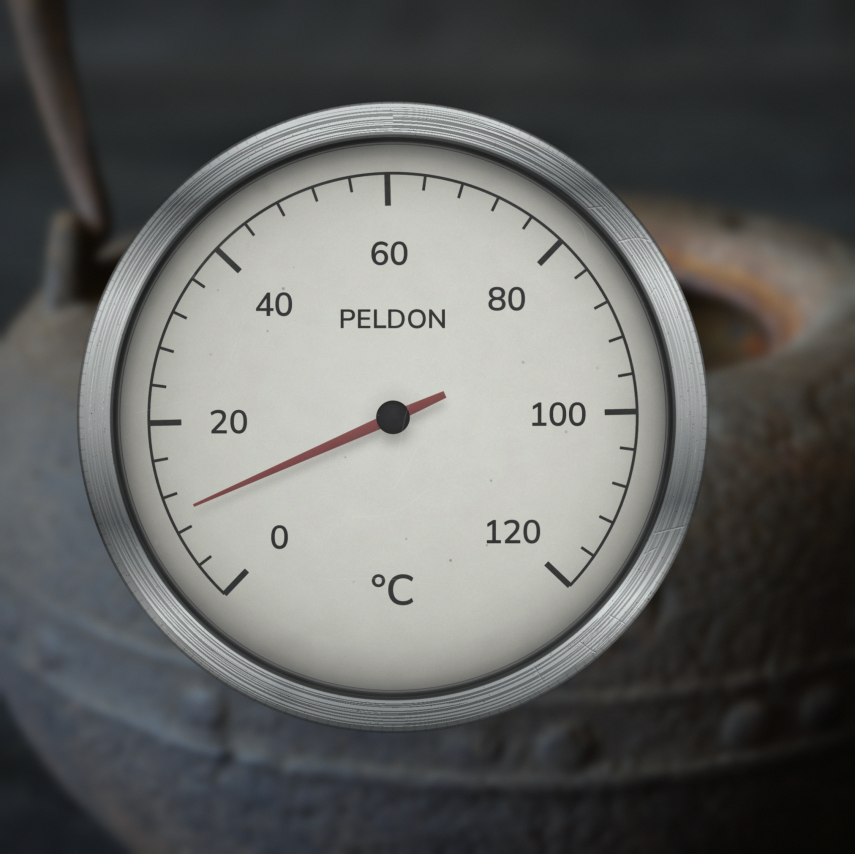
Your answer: 10 °C
